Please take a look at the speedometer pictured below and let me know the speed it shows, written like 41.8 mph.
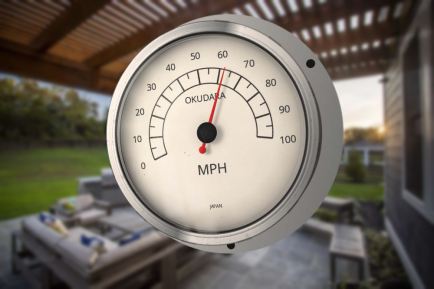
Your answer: 62.5 mph
